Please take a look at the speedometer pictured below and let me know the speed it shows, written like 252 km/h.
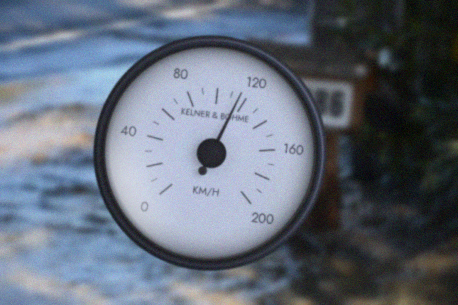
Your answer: 115 km/h
